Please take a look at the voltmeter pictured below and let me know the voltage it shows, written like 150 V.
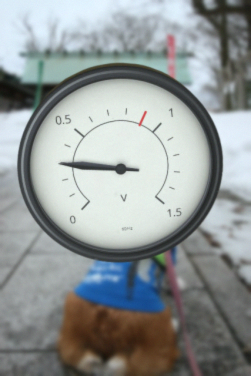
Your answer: 0.3 V
